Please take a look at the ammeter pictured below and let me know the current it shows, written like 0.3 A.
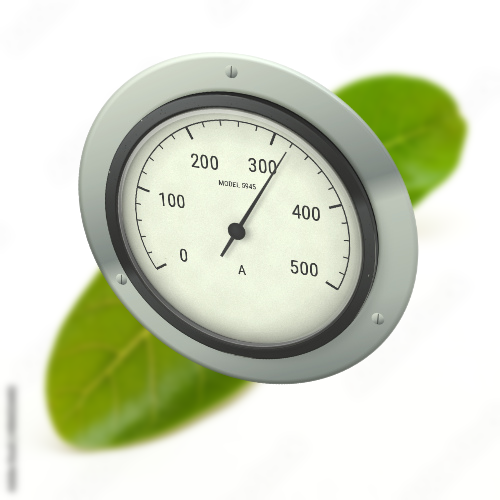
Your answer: 320 A
